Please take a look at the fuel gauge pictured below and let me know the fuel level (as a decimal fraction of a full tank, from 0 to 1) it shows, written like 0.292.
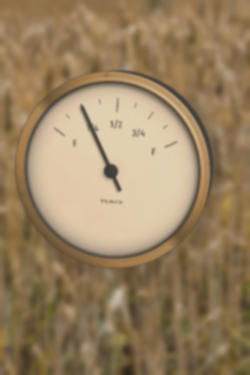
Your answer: 0.25
